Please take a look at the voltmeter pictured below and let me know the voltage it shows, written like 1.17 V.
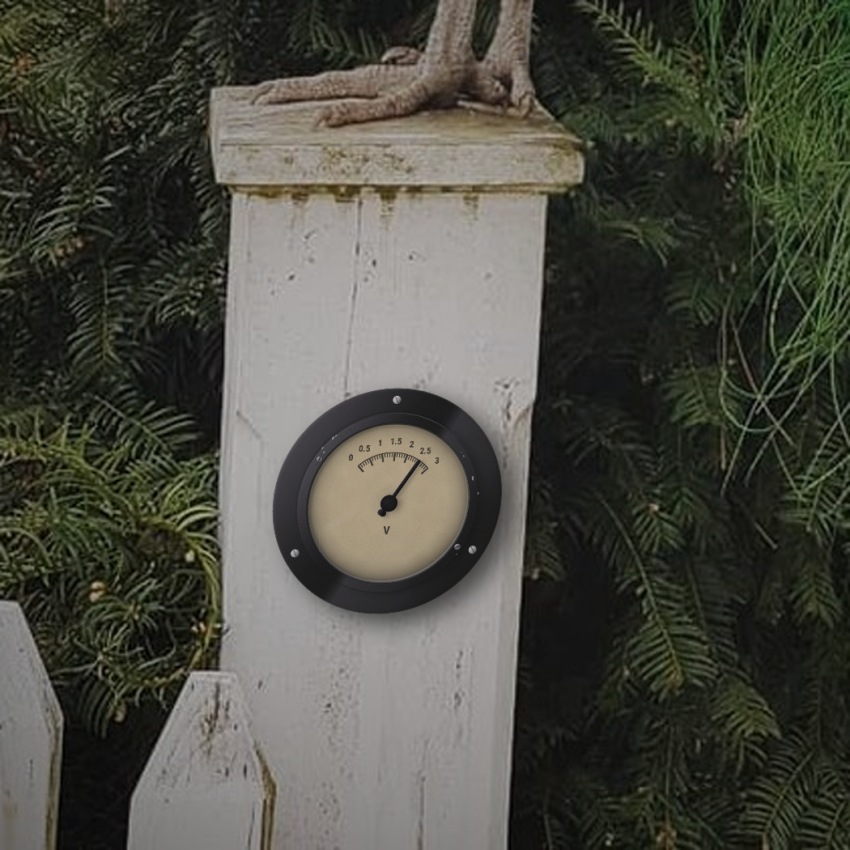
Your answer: 2.5 V
